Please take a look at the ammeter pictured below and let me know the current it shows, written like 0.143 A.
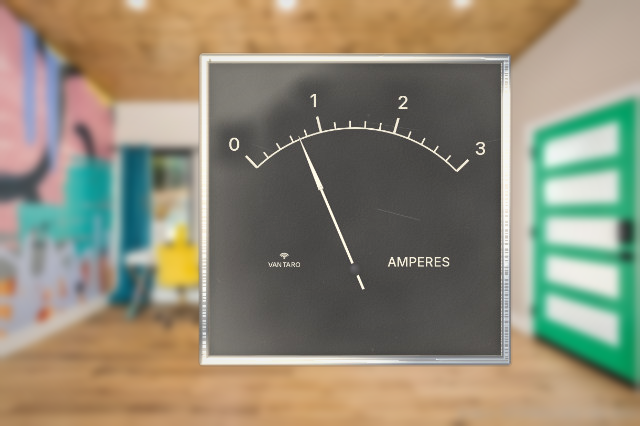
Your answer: 0.7 A
